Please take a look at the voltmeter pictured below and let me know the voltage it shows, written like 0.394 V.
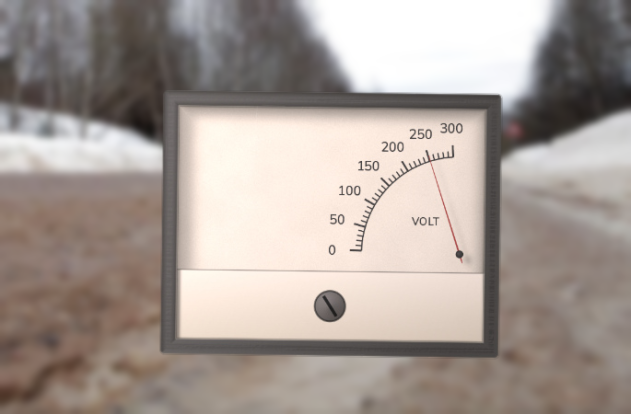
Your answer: 250 V
